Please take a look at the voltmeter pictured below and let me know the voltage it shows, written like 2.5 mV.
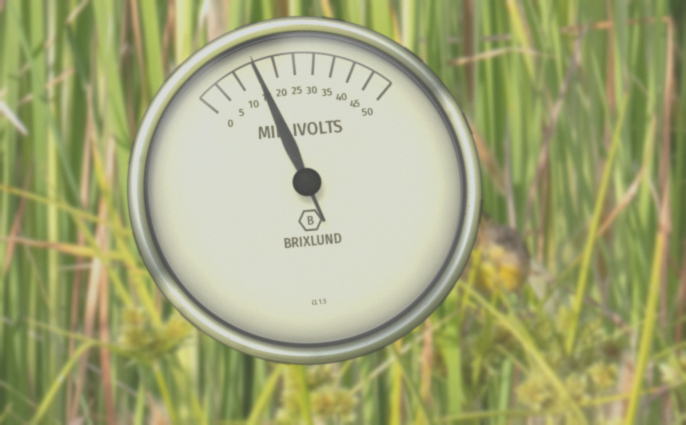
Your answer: 15 mV
